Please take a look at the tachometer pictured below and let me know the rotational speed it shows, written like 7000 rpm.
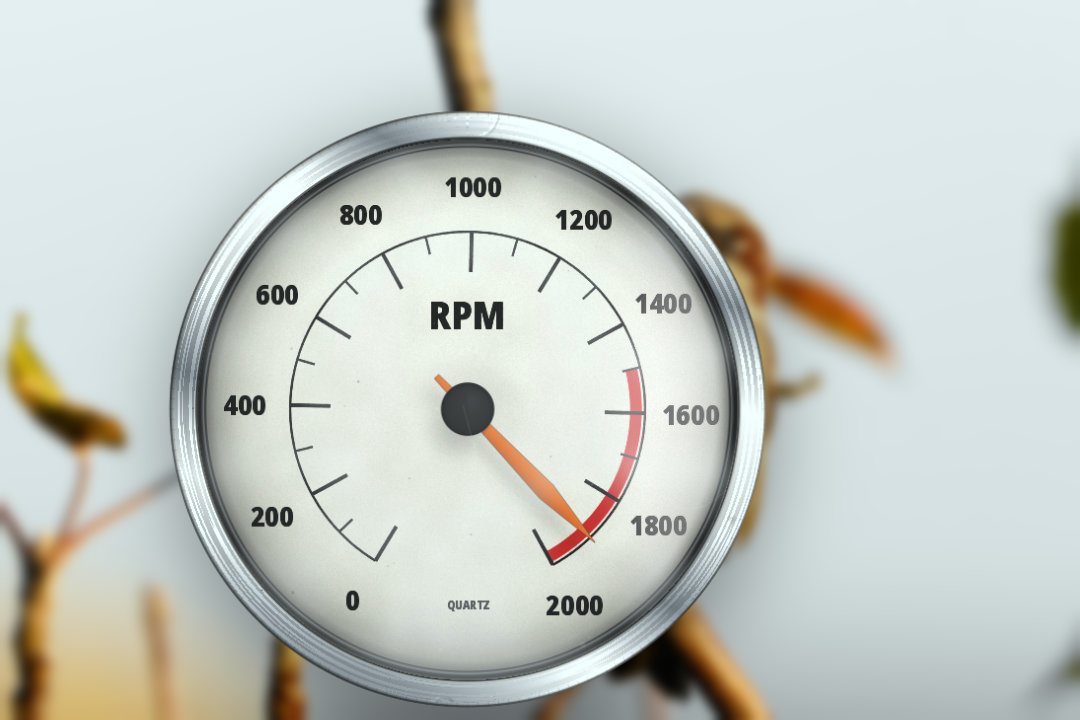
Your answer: 1900 rpm
